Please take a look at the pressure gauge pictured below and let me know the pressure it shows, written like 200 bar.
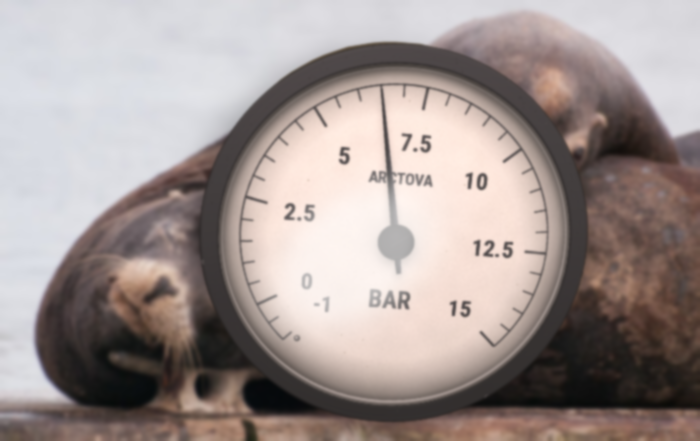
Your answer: 6.5 bar
